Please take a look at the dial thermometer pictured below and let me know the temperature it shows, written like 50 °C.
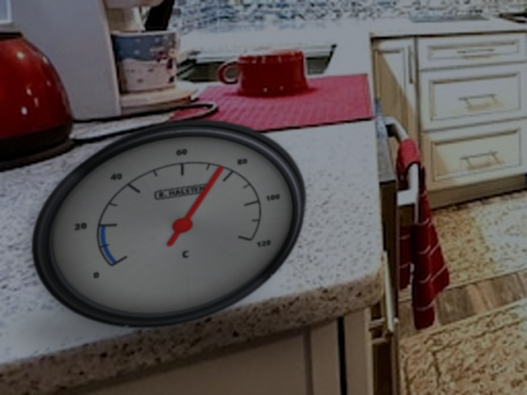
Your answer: 75 °C
